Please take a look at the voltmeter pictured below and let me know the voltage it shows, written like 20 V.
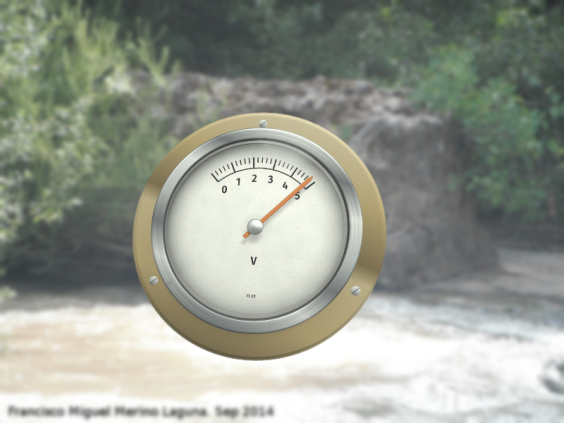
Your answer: 4.8 V
